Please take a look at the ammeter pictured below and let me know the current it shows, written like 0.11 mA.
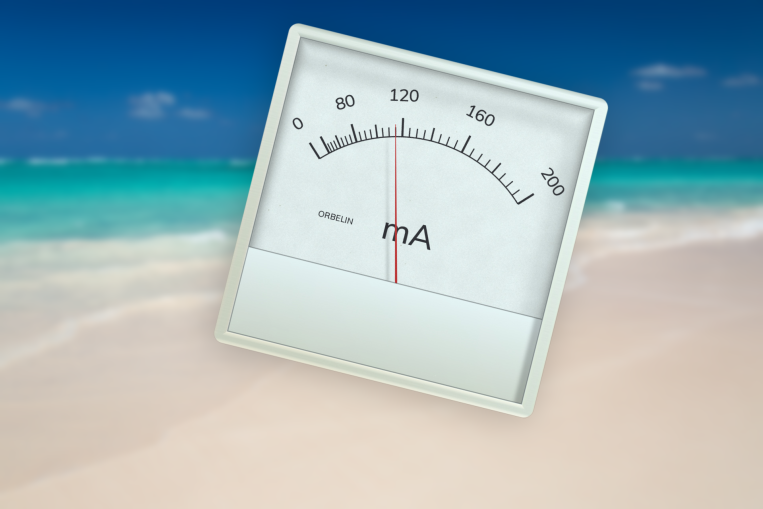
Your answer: 115 mA
